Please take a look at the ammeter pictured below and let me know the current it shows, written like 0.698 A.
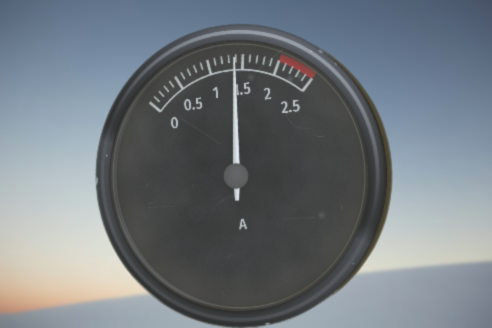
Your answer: 1.4 A
